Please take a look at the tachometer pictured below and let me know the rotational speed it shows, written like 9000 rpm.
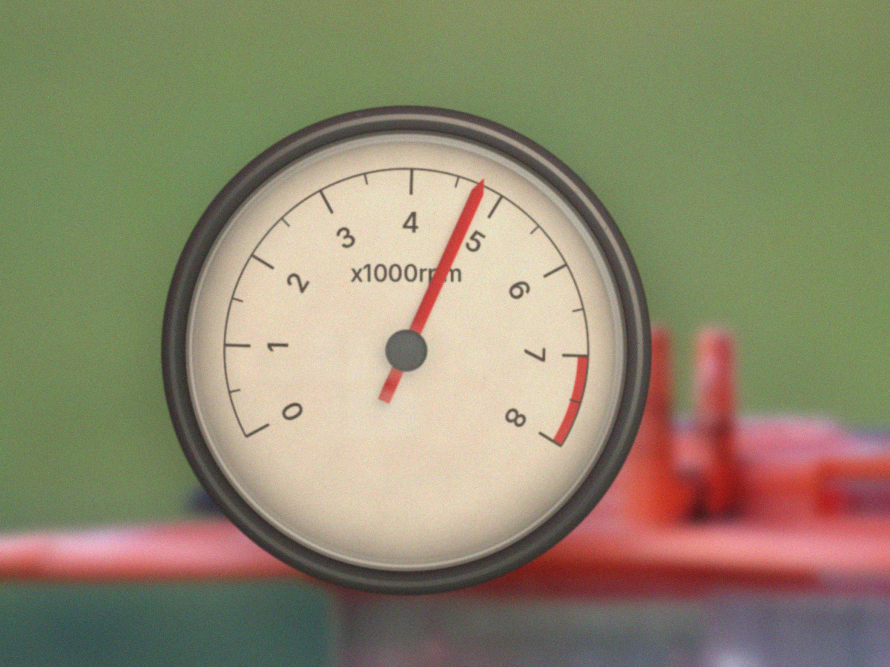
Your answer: 4750 rpm
